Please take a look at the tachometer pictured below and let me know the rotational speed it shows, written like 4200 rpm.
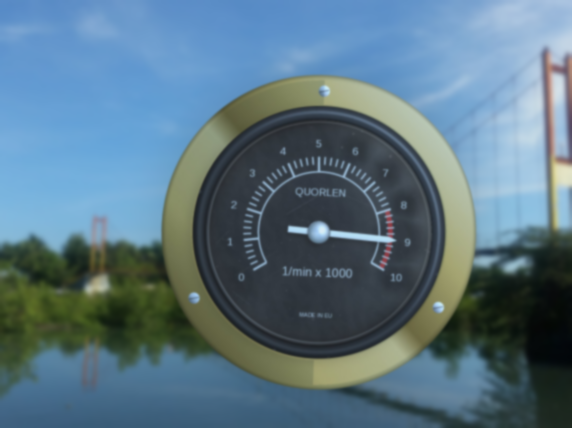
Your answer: 9000 rpm
